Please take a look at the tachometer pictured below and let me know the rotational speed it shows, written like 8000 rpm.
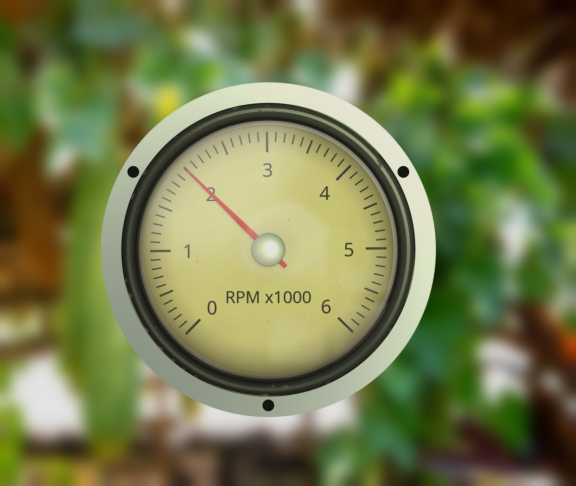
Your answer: 2000 rpm
